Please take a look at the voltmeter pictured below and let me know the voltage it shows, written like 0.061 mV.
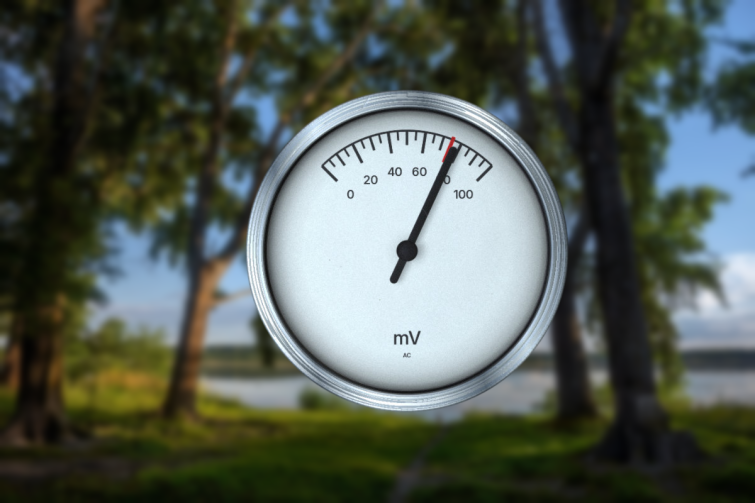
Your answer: 77.5 mV
